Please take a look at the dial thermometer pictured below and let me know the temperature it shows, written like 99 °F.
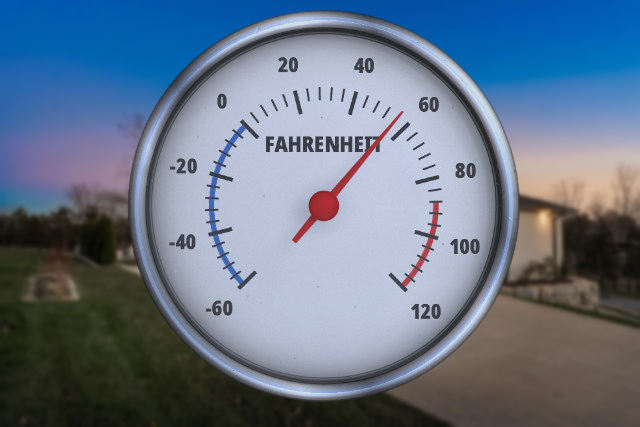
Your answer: 56 °F
